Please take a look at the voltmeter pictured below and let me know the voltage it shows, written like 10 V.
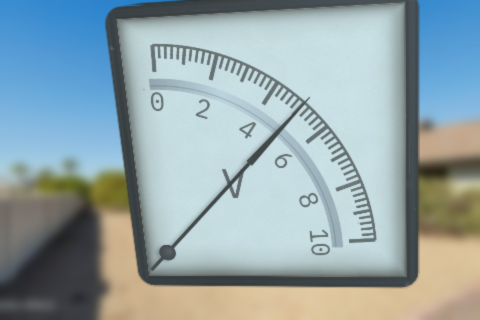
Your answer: 5 V
